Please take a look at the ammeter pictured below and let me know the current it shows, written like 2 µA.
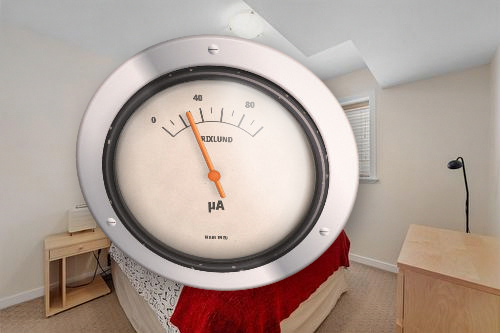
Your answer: 30 µA
